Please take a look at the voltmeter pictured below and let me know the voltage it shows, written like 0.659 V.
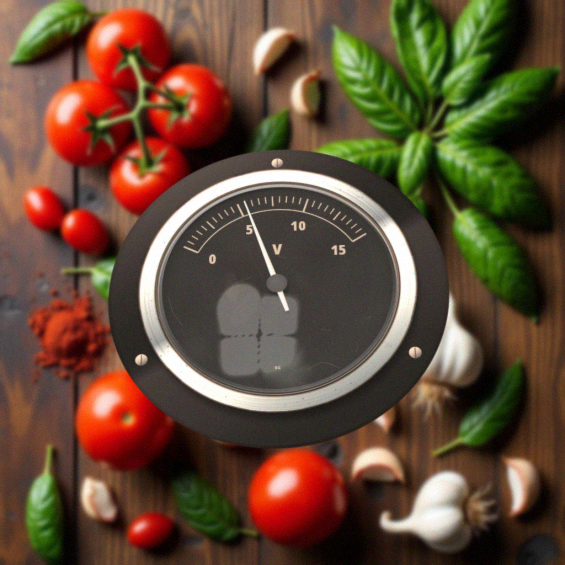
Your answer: 5.5 V
